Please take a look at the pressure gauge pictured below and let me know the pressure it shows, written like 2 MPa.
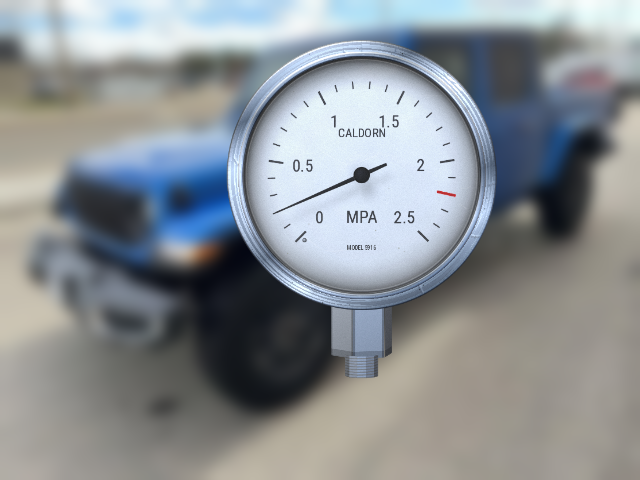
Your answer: 0.2 MPa
